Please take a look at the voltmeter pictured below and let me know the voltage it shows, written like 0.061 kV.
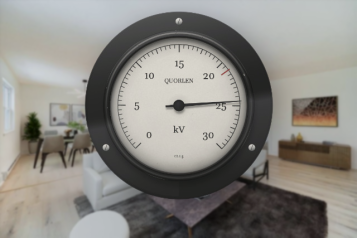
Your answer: 24.5 kV
